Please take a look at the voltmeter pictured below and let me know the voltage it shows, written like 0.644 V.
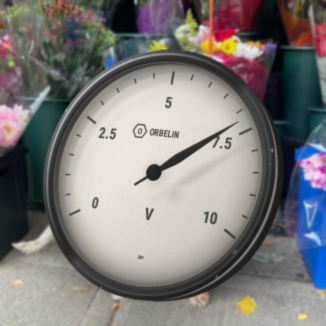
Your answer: 7.25 V
